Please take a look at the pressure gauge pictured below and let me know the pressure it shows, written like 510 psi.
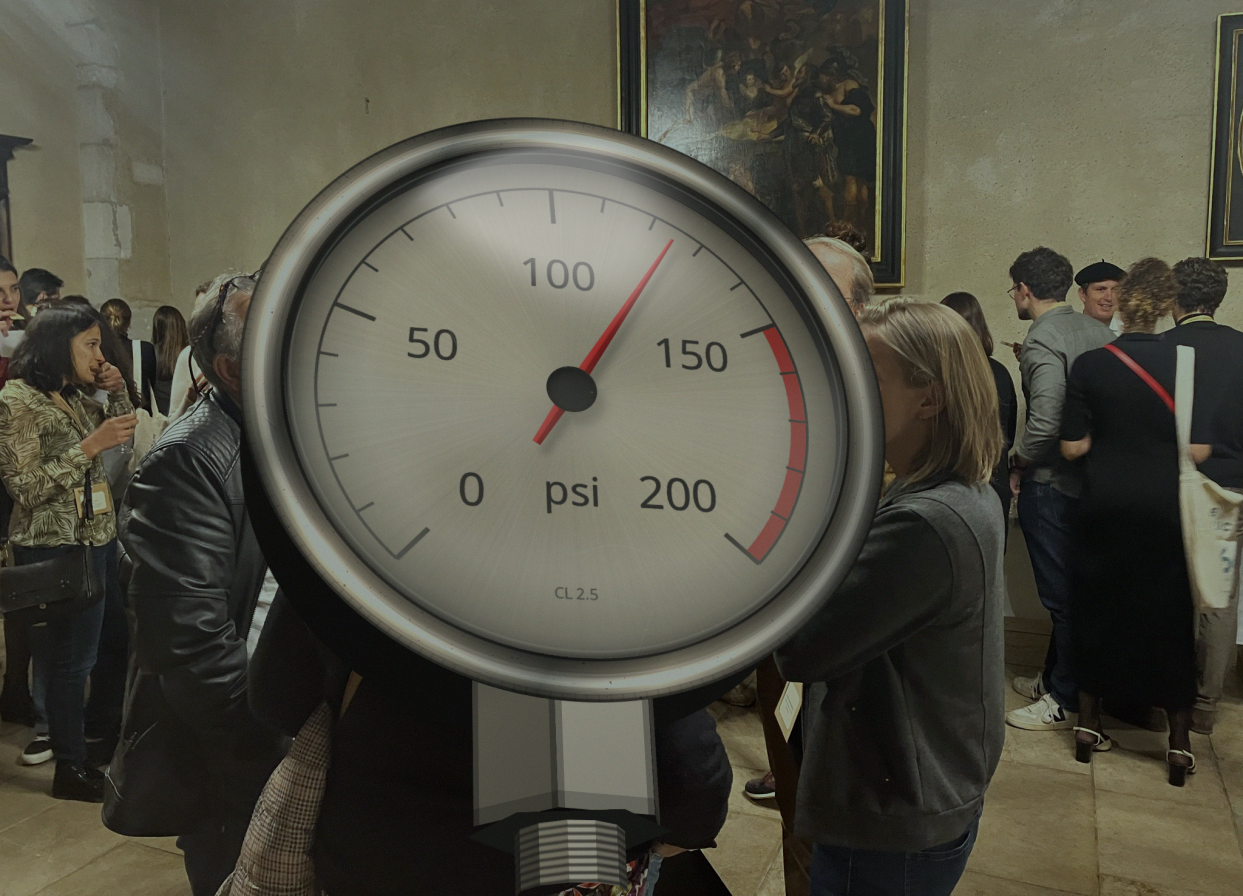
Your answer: 125 psi
